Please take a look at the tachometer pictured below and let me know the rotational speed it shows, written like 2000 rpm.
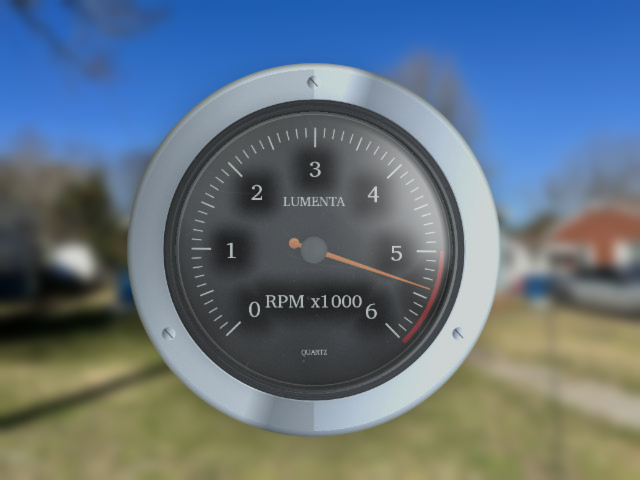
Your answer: 5400 rpm
